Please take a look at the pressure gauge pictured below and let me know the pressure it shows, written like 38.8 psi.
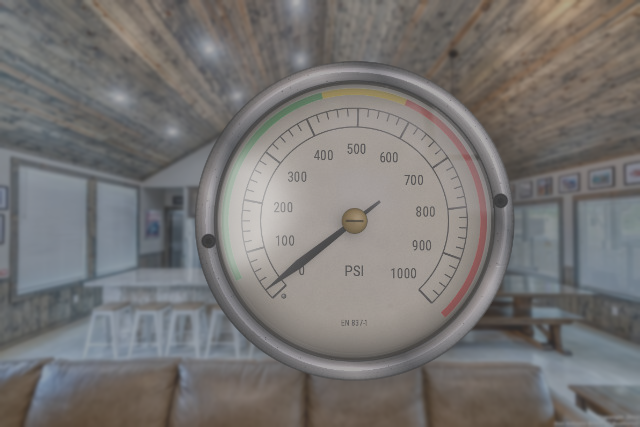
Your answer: 20 psi
